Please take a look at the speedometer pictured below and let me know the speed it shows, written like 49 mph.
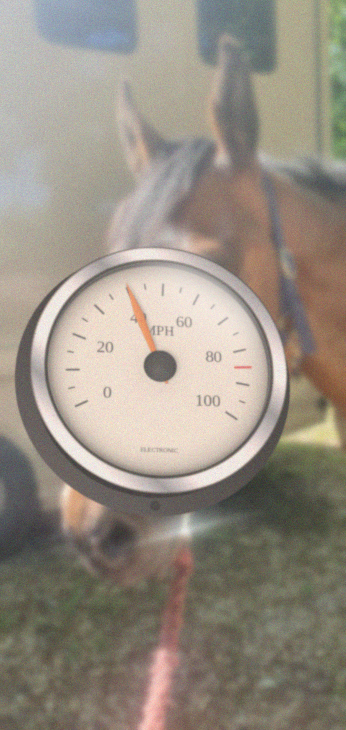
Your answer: 40 mph
